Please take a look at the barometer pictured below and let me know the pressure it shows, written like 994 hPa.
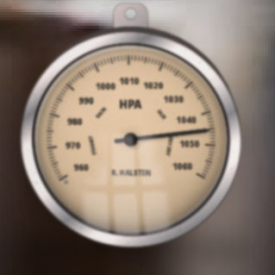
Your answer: 1045 hPa
